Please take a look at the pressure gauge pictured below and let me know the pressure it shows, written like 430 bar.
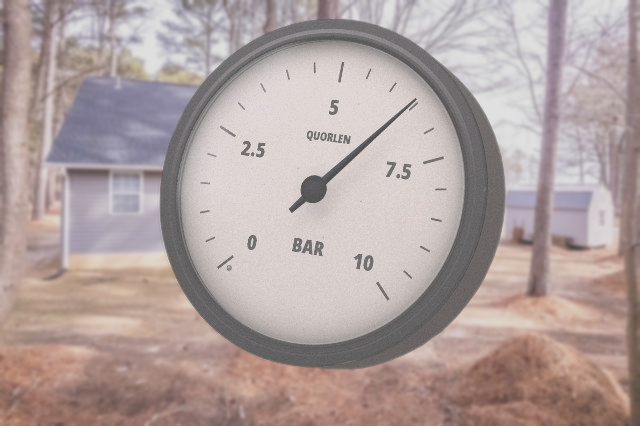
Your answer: 6.5 bar
